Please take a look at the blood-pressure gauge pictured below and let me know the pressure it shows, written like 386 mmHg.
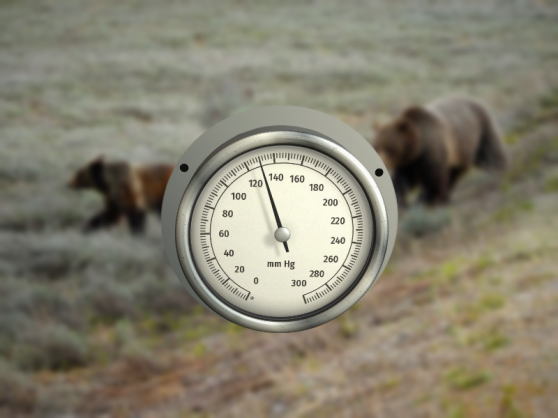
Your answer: 130 mmHg
